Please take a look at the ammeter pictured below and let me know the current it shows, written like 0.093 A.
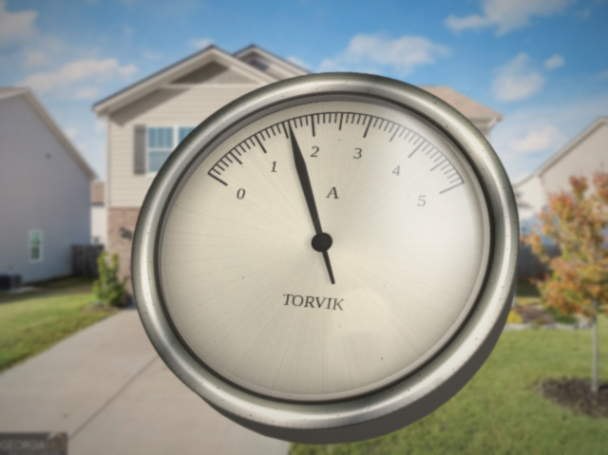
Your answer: 1.6 A
